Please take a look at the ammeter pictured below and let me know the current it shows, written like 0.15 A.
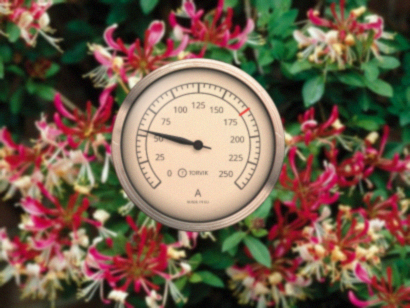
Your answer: 55 A
